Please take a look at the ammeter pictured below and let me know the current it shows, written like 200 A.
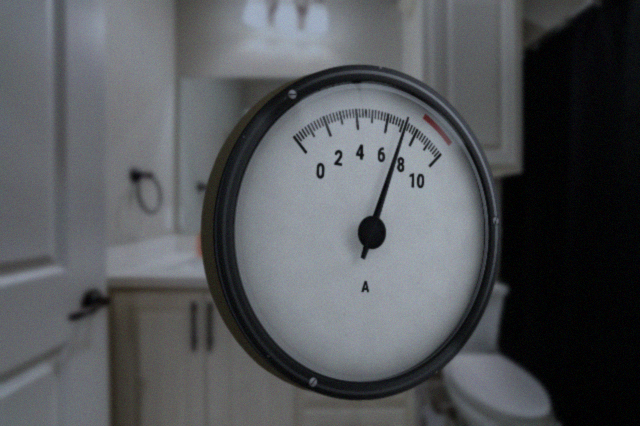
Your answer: 7 A
